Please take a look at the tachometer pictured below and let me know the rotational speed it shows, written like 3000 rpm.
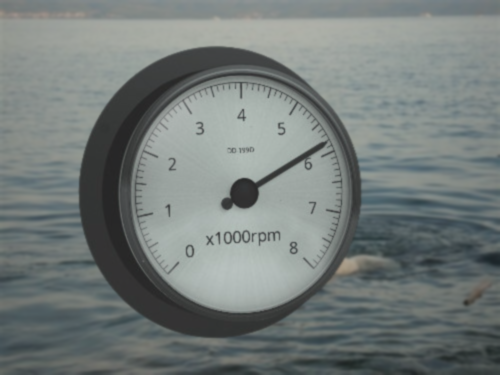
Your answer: 5800 rpm
